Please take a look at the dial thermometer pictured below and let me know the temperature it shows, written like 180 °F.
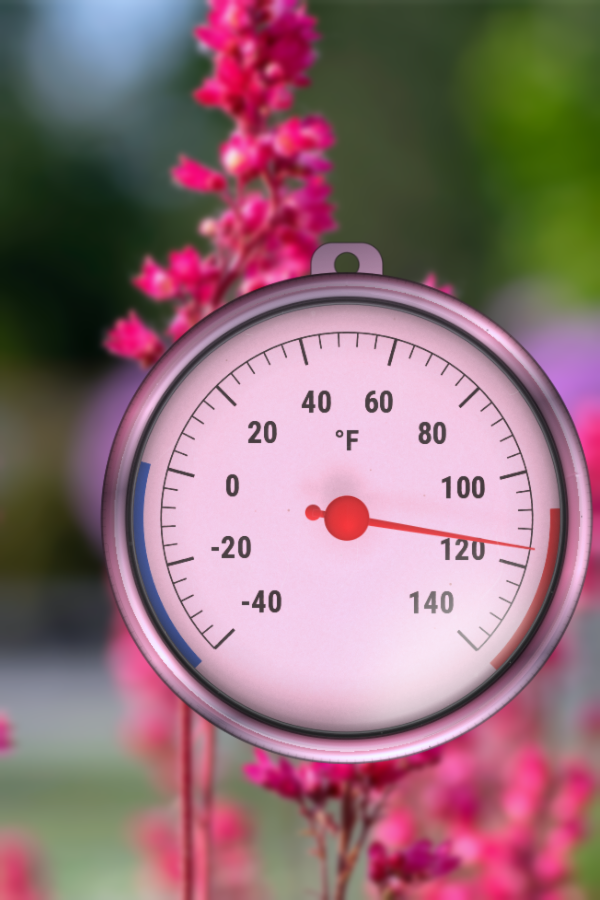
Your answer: 116 °F
